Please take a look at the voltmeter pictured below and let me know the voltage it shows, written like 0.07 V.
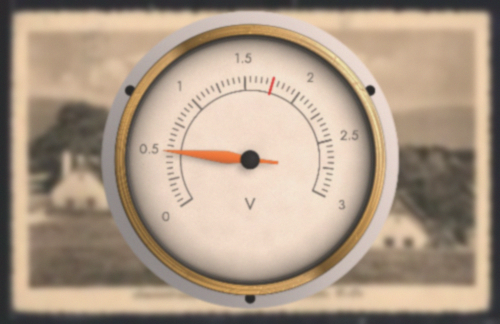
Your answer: 0.5 V
